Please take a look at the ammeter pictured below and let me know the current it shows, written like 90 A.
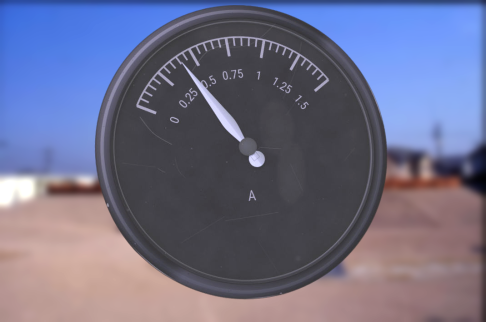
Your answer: 0.4 A
